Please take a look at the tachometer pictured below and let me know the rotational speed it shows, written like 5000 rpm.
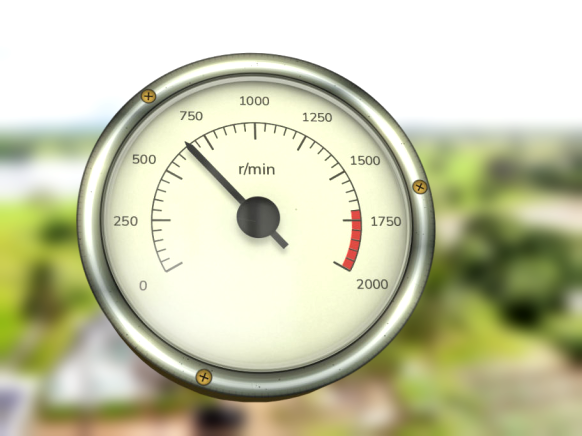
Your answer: 650 rpm
